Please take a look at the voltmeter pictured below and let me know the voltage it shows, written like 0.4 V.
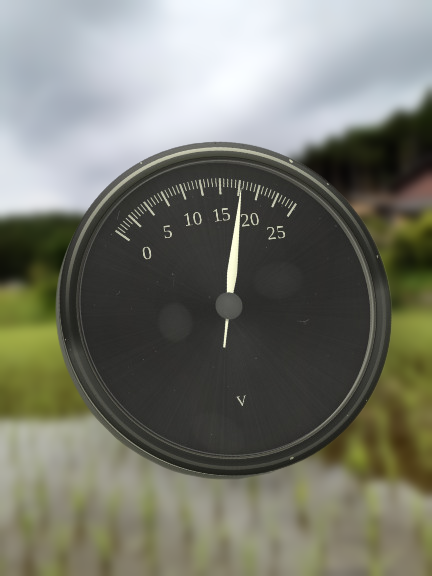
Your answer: 17.5 V
